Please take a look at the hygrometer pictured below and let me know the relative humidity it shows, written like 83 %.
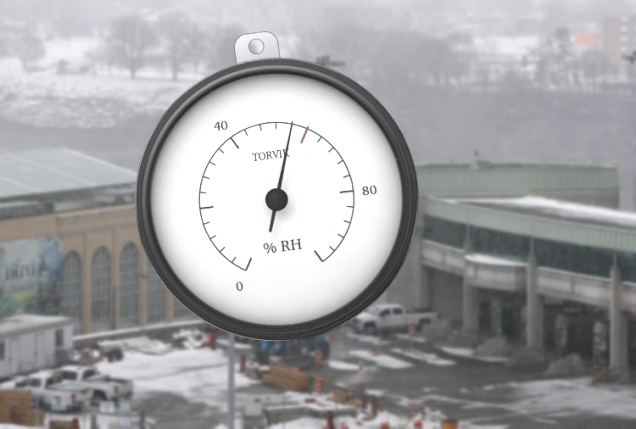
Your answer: 56 %
